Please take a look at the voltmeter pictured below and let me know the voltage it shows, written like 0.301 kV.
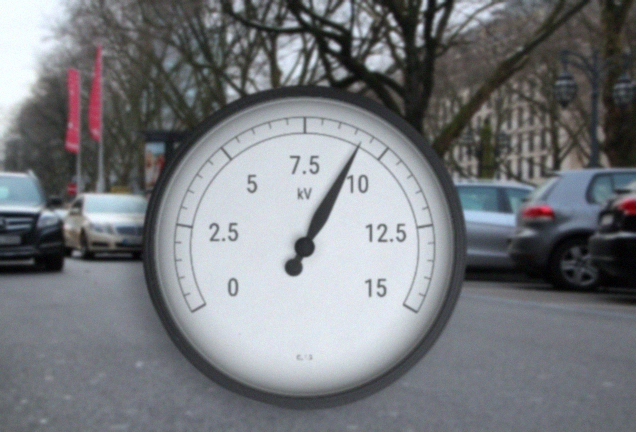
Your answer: 9.25 kV
